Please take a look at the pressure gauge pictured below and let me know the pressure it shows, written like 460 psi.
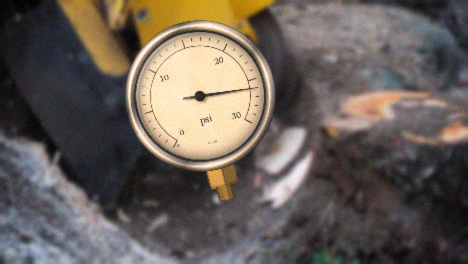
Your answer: 26 psi
